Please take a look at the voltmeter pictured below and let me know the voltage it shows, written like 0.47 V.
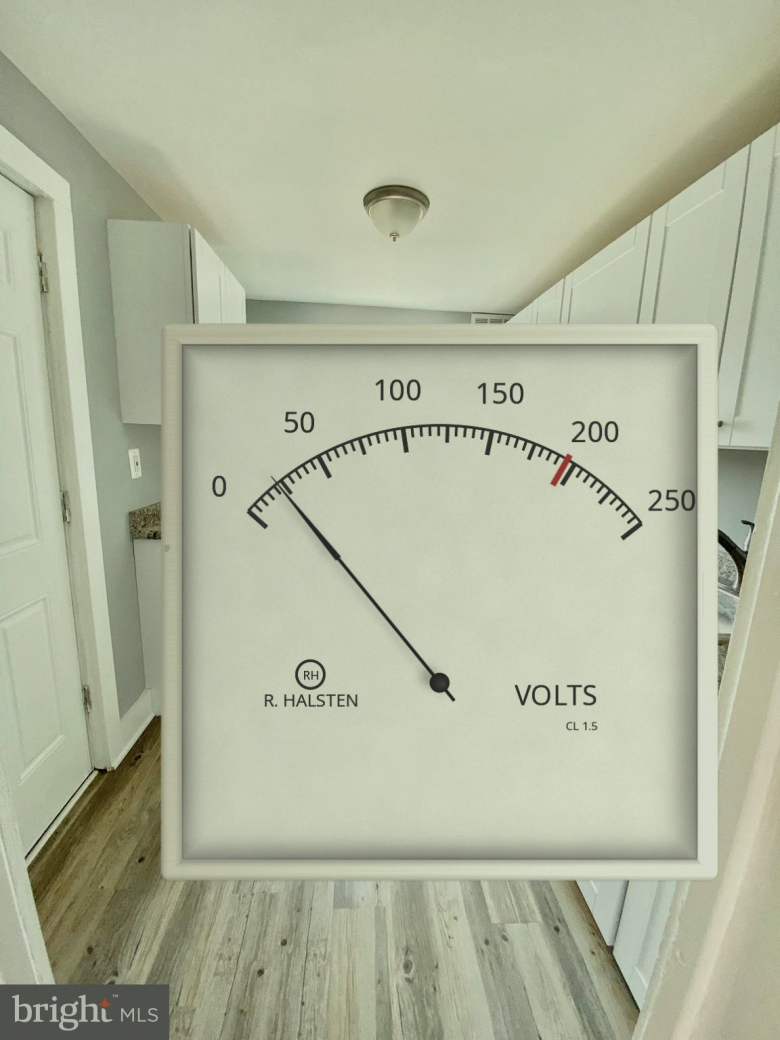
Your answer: 22.5 V
